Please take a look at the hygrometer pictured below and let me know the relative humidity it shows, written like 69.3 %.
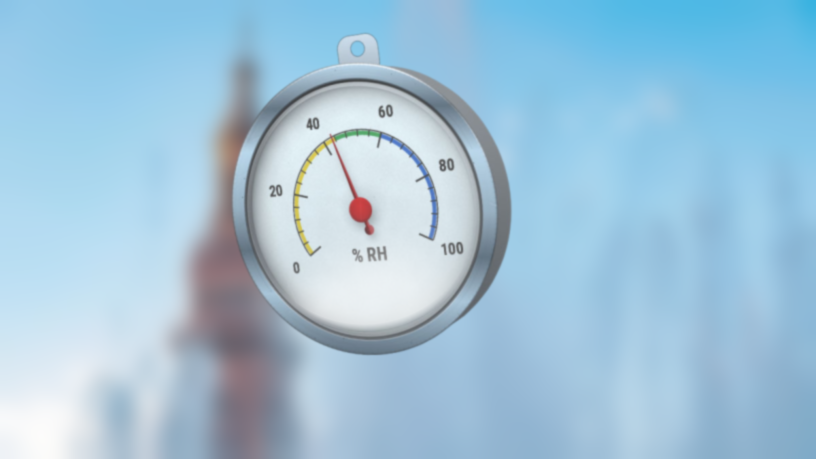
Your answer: 44 %
